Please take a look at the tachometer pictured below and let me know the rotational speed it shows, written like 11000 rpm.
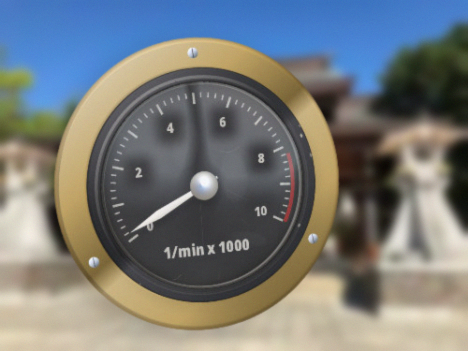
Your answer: 200 rpm
